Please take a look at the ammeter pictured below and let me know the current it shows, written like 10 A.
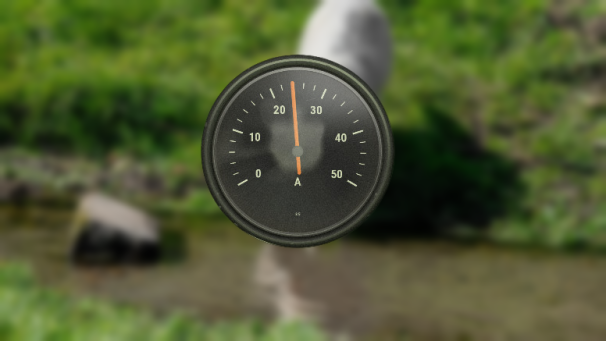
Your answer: 24 A
